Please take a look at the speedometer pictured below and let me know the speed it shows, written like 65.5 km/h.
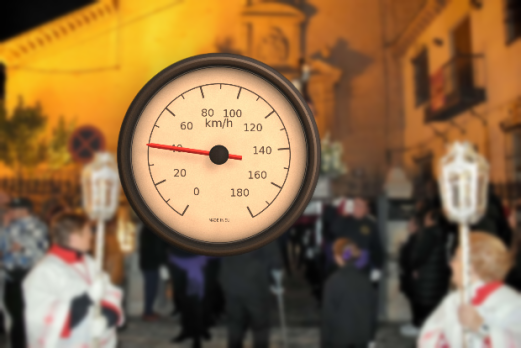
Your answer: 40 km/h
